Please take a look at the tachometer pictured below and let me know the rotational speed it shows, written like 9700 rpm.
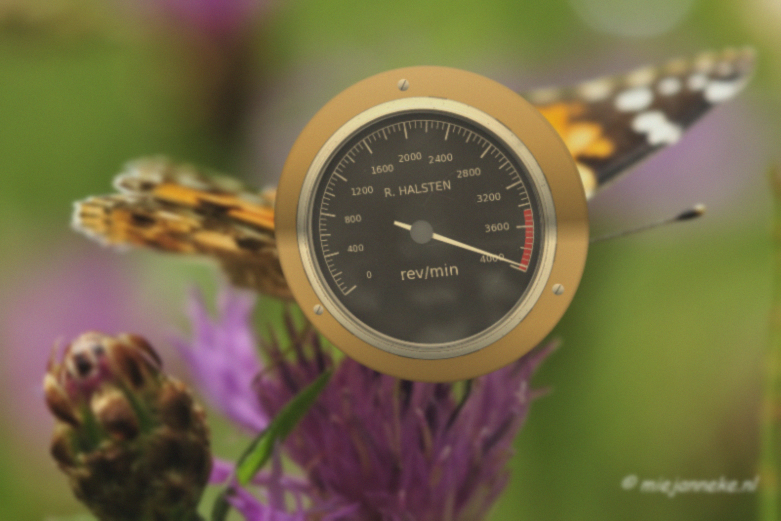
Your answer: 3950 rpm
